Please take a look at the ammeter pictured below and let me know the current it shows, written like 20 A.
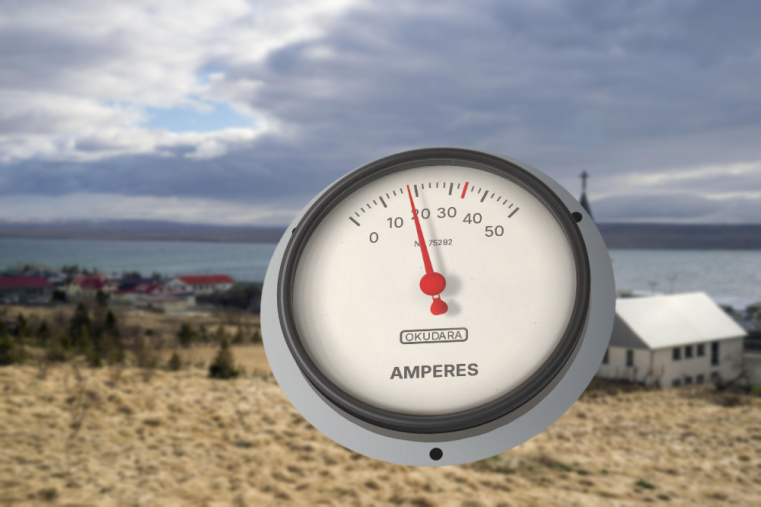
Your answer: 18 A
